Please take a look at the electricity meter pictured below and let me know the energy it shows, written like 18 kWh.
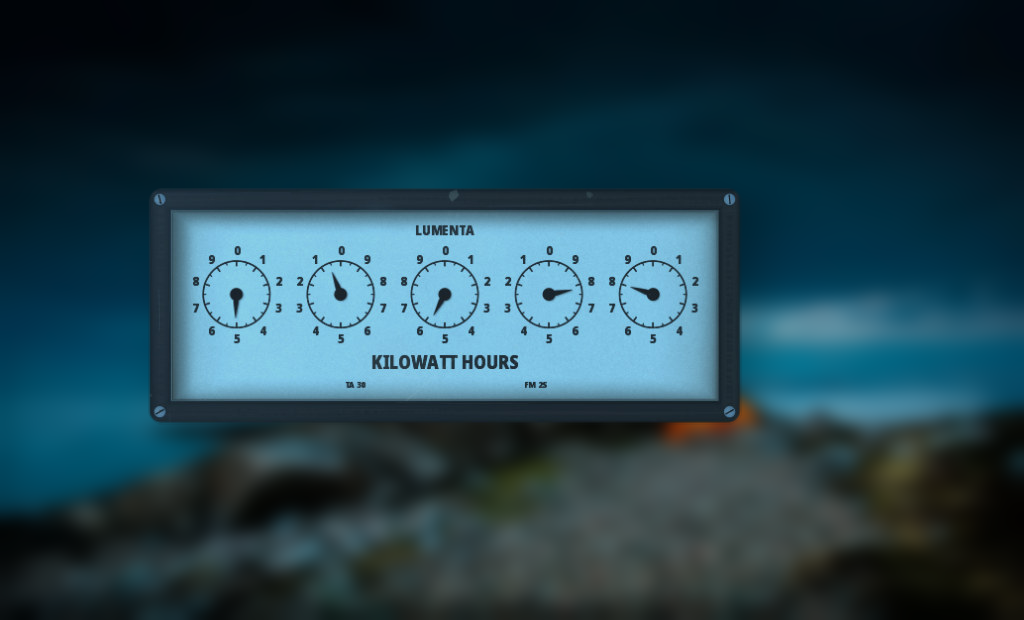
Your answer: 50578 kWh
